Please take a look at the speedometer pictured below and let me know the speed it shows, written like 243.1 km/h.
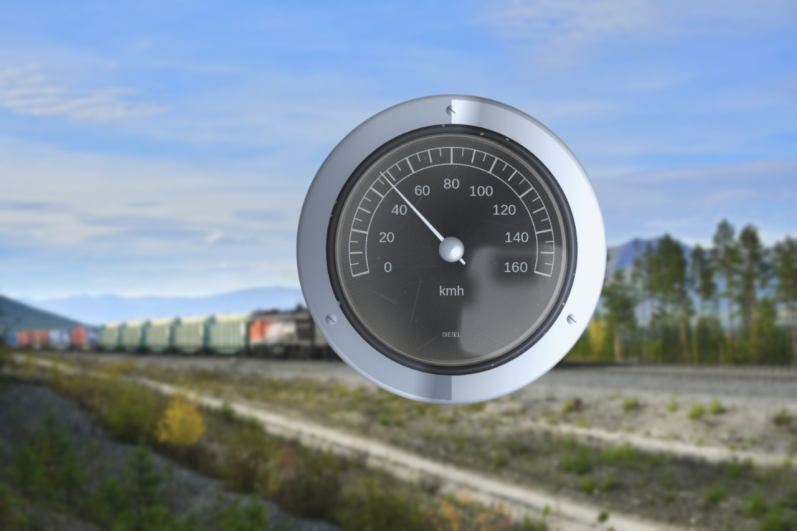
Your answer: 47.5 km/h
